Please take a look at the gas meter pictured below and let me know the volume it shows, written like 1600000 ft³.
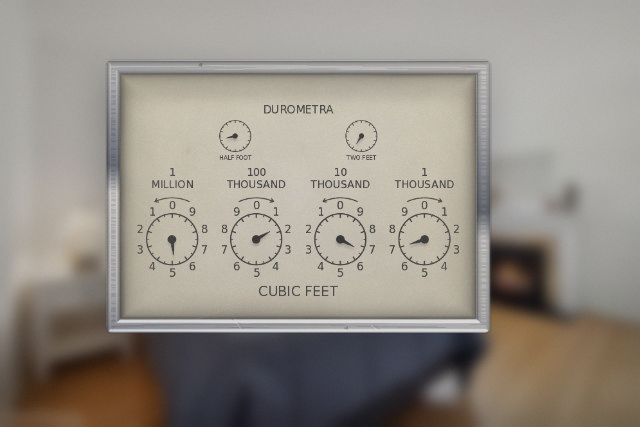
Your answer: 516700 ft³
